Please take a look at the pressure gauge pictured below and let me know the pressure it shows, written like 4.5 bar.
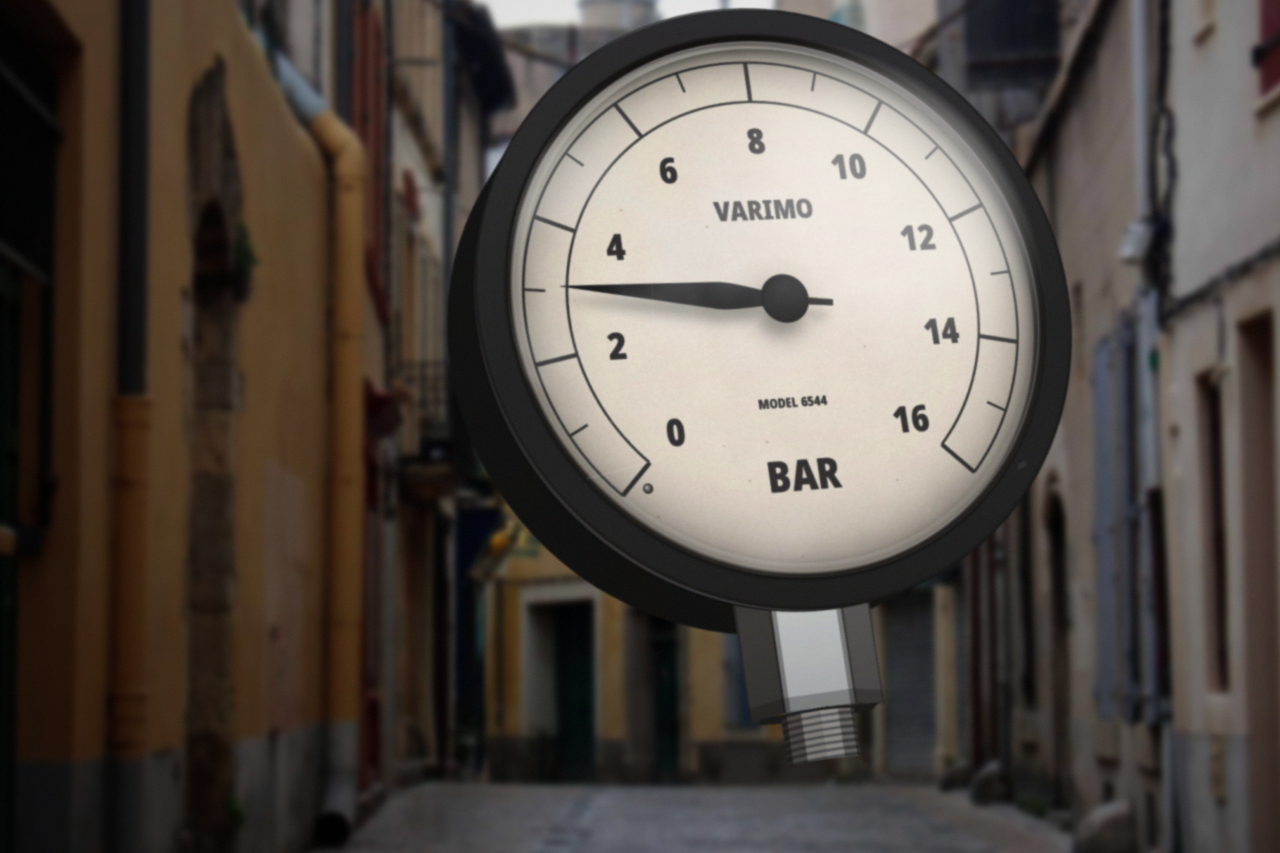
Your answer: 3 bar
